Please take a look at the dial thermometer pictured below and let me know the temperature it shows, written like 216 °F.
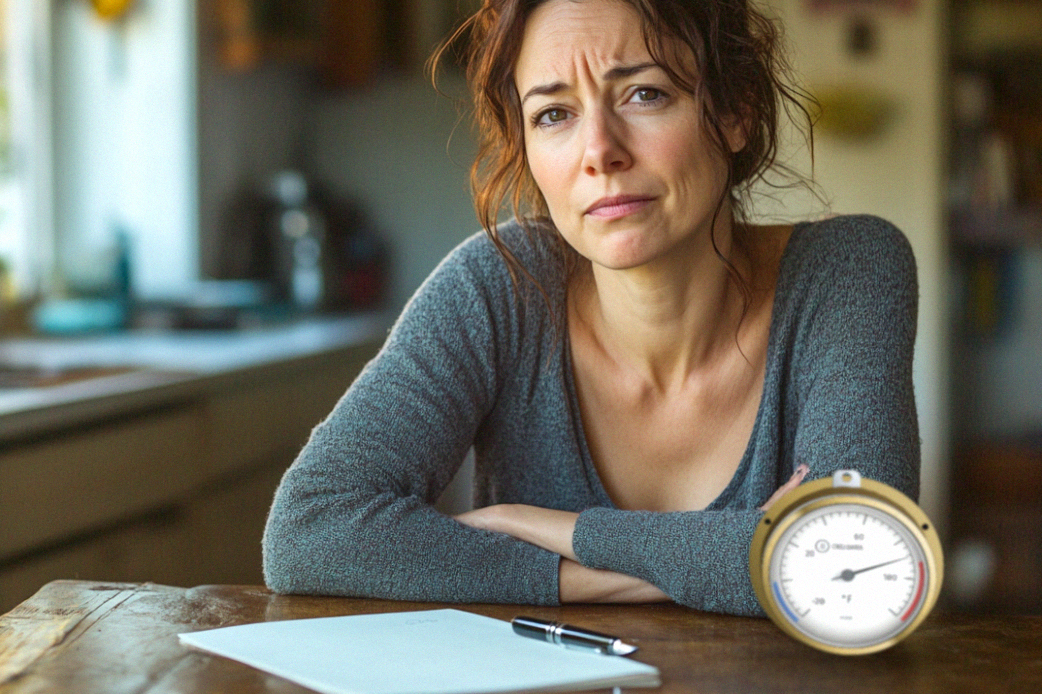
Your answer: 88 °F
